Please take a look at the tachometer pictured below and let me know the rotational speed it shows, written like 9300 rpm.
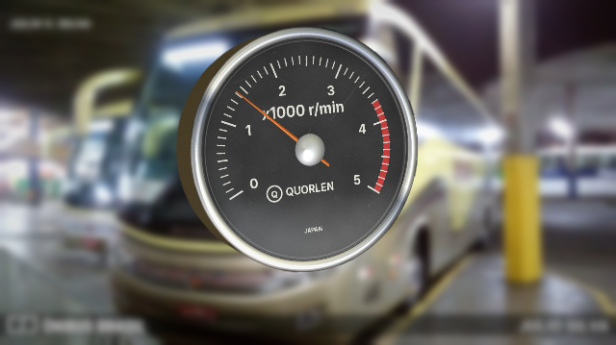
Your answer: 1400 rpm
